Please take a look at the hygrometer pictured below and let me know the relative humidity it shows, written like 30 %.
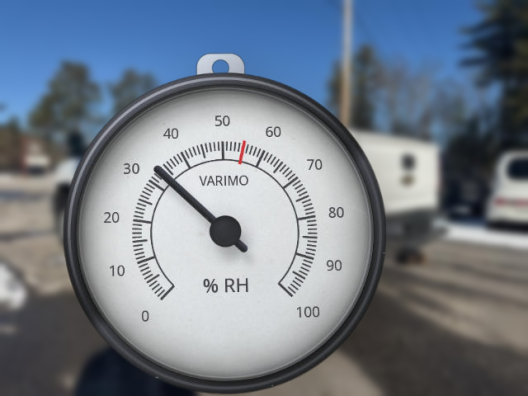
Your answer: 33 %
